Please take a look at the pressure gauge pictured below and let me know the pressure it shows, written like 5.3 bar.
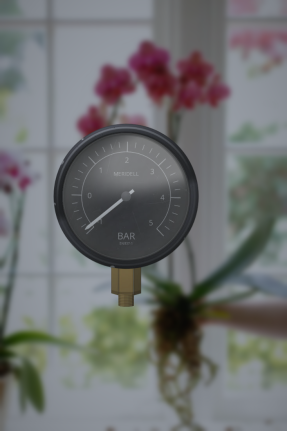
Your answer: -0.9 bar
